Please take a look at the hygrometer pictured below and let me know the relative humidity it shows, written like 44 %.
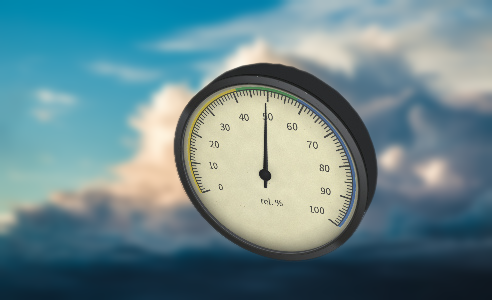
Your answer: 50 %
